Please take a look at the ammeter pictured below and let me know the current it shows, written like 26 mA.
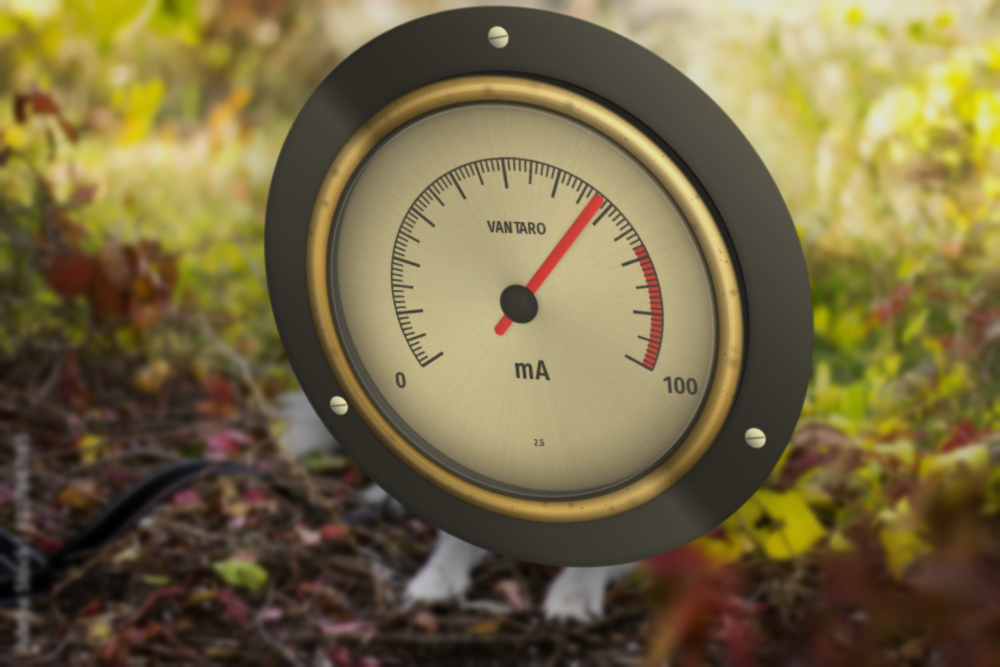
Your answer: 68 mA
